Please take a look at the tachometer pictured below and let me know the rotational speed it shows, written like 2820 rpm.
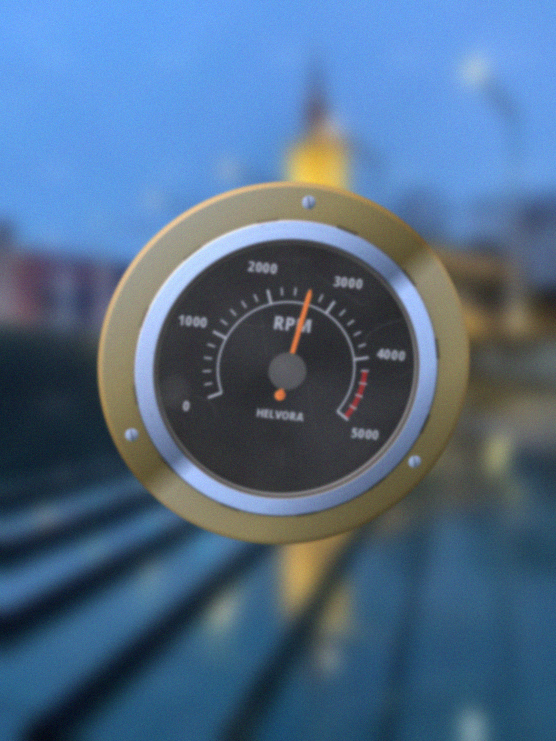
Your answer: 2600 rpm
